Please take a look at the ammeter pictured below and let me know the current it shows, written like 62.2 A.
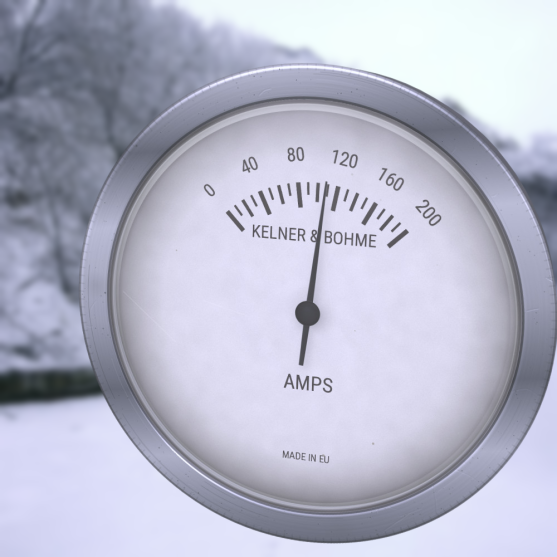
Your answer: 110 A
